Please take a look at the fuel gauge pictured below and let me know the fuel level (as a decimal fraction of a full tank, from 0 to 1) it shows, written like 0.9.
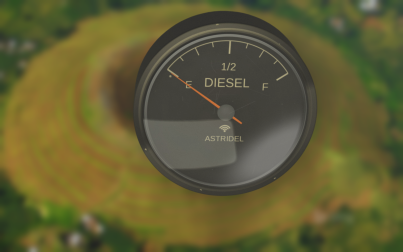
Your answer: 0
